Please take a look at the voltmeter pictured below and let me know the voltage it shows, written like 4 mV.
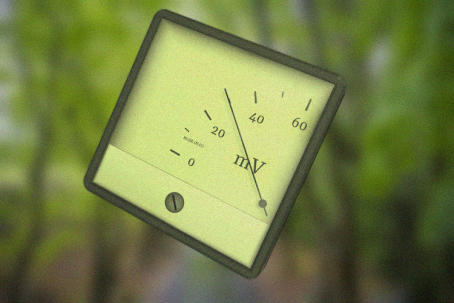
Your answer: 30 mV
